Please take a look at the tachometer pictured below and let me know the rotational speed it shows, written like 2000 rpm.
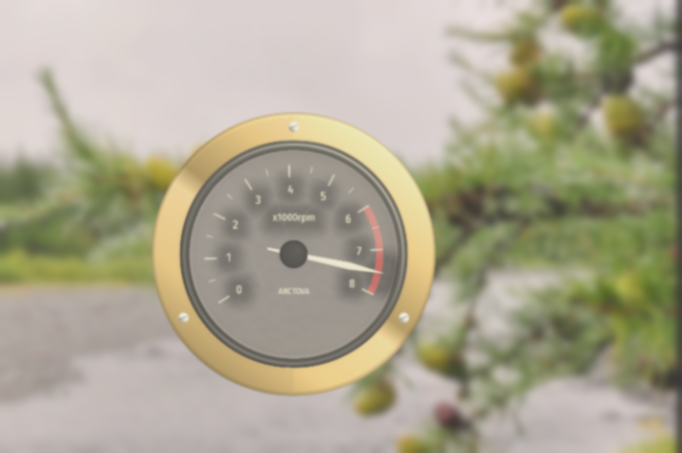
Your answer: 7500 rpm
